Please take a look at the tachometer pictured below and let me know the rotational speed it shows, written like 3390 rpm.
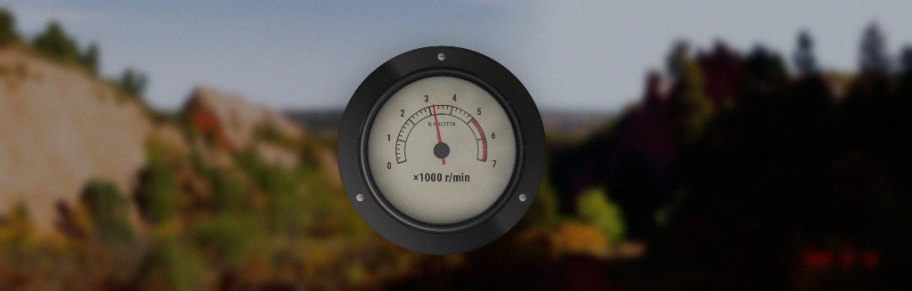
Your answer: 3200 rpm
